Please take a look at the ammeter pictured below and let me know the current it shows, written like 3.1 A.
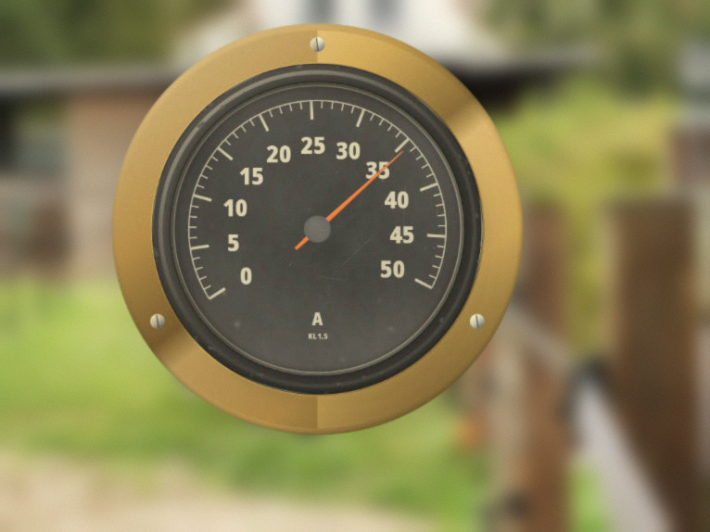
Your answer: 35.5 A
